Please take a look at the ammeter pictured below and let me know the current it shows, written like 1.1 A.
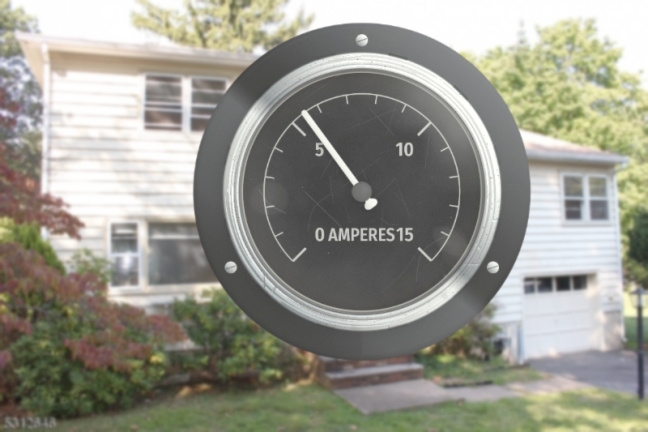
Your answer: 5.5 A
